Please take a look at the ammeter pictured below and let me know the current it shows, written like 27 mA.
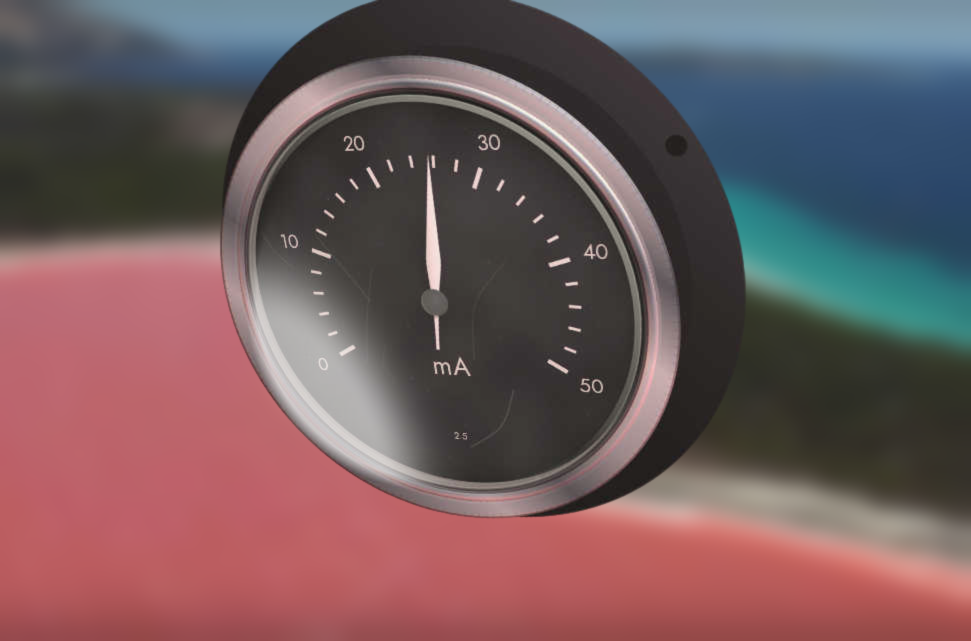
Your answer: 26 mA
